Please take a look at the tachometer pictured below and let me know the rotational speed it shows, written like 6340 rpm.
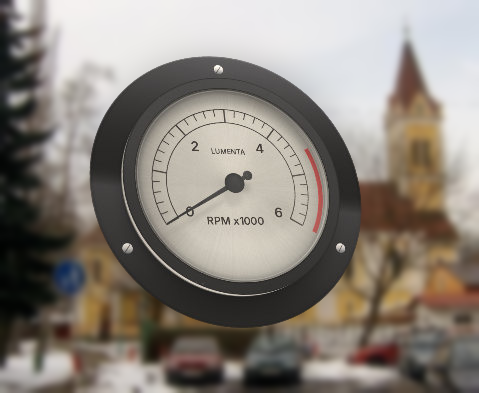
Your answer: 0 rpm
